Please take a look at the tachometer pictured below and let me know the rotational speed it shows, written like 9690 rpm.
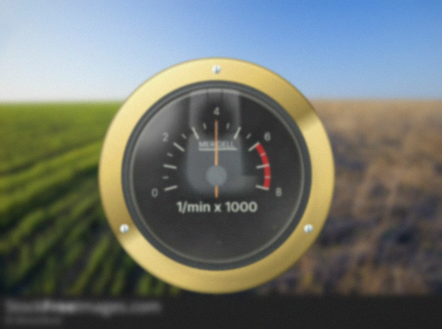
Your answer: 4000 rpm
